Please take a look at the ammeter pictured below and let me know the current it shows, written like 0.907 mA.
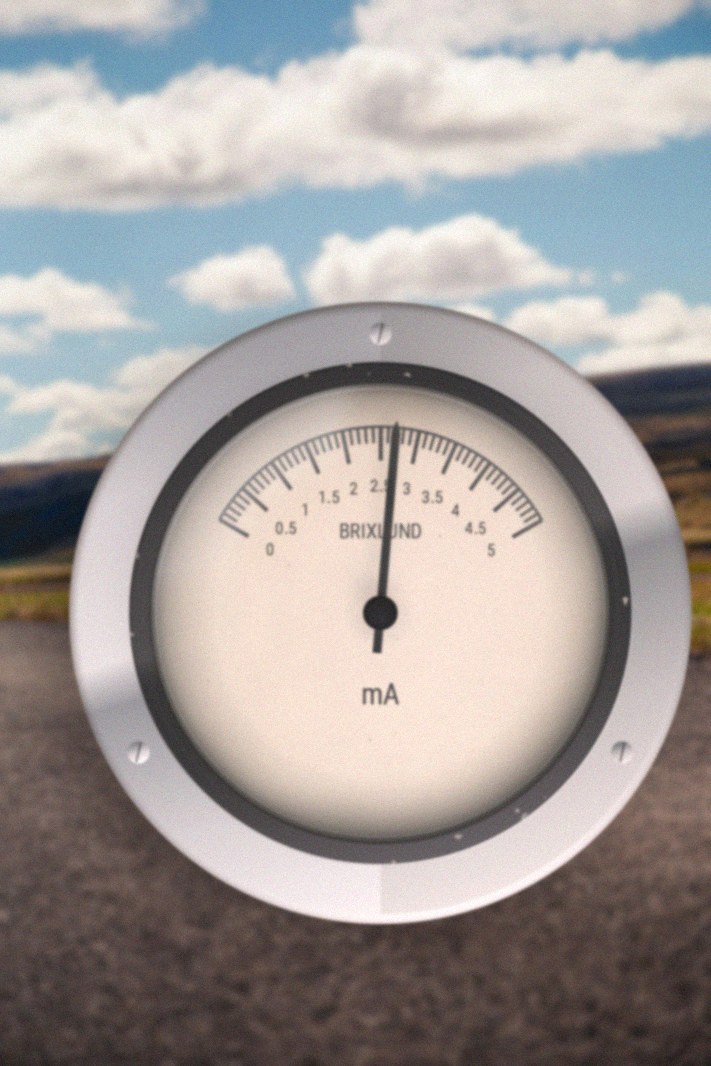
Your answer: 2.7 mA
